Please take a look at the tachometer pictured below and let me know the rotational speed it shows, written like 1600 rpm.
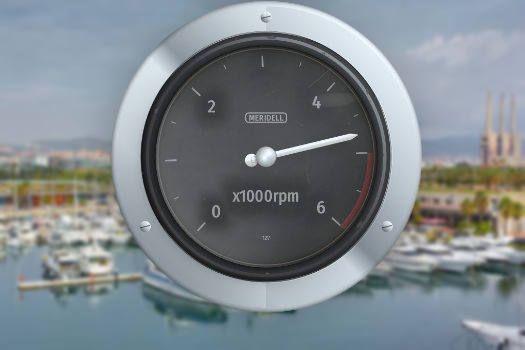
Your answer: 4750 rpm
